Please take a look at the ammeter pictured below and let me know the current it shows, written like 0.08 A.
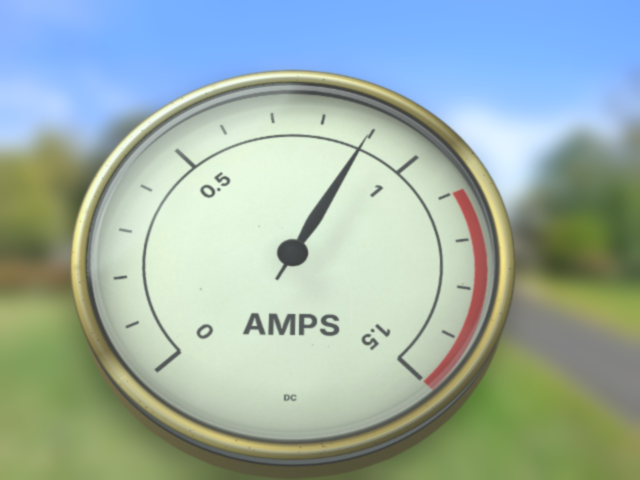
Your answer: 0.9 A
